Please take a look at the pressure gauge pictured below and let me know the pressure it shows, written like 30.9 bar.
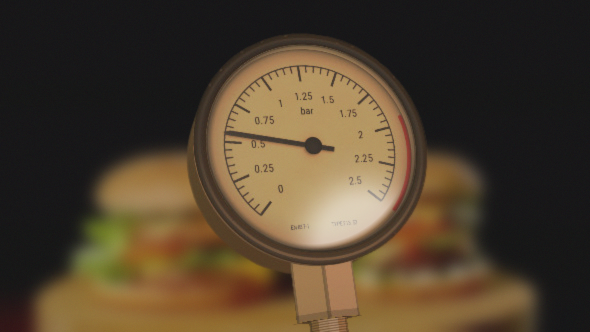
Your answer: 0.55 bar
